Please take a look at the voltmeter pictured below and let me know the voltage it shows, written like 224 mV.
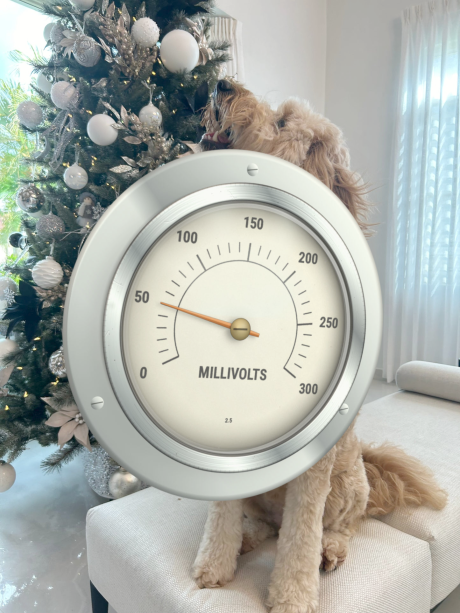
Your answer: 50 mV
